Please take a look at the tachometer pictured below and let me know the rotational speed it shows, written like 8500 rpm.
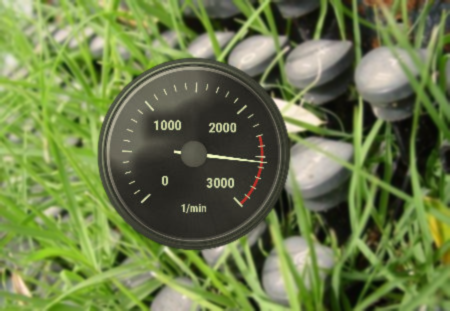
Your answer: 2550 rpm
